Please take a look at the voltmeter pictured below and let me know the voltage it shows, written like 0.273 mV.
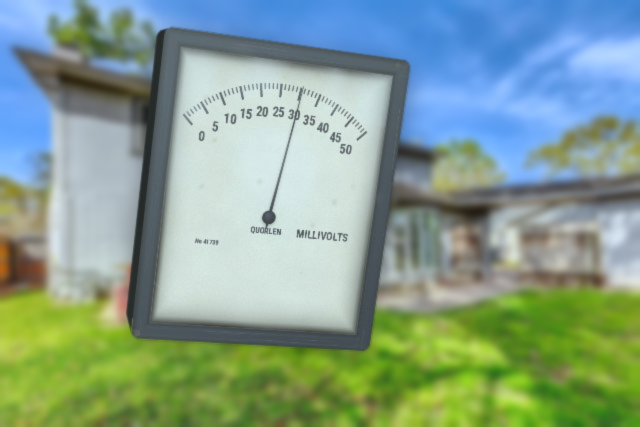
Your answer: 30 mV
